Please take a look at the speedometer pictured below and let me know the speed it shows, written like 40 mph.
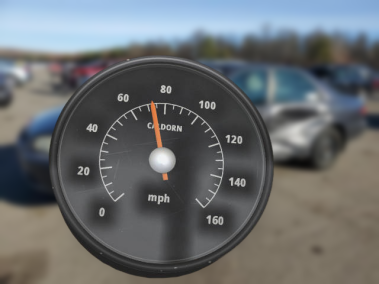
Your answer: 72.5 mph
